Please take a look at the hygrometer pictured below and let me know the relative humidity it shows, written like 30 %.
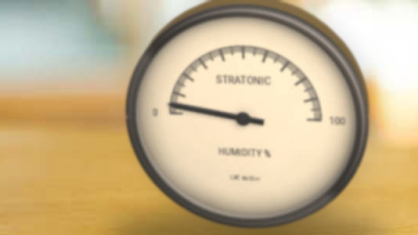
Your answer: 5 %
